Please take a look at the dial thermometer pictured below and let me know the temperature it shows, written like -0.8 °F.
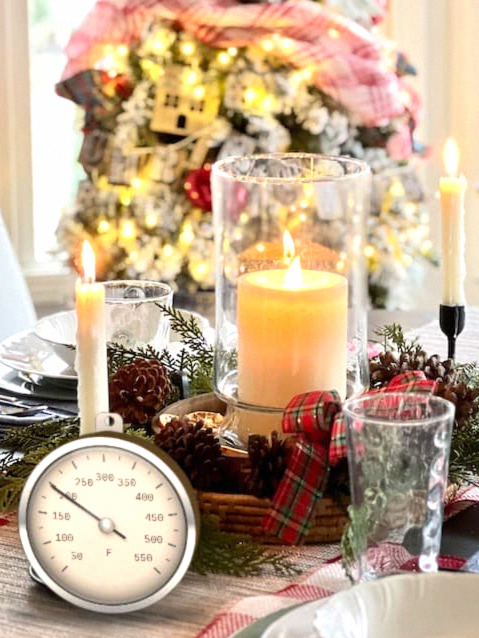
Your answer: 200 °F
